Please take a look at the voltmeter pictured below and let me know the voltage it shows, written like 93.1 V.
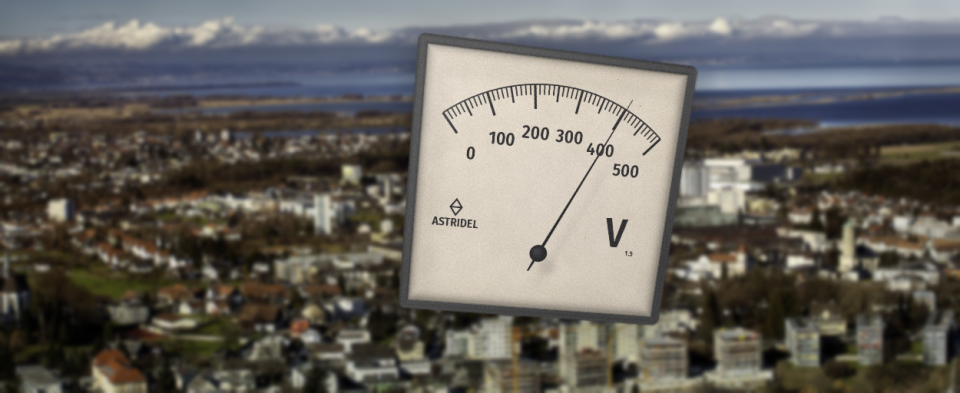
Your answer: 400 V
